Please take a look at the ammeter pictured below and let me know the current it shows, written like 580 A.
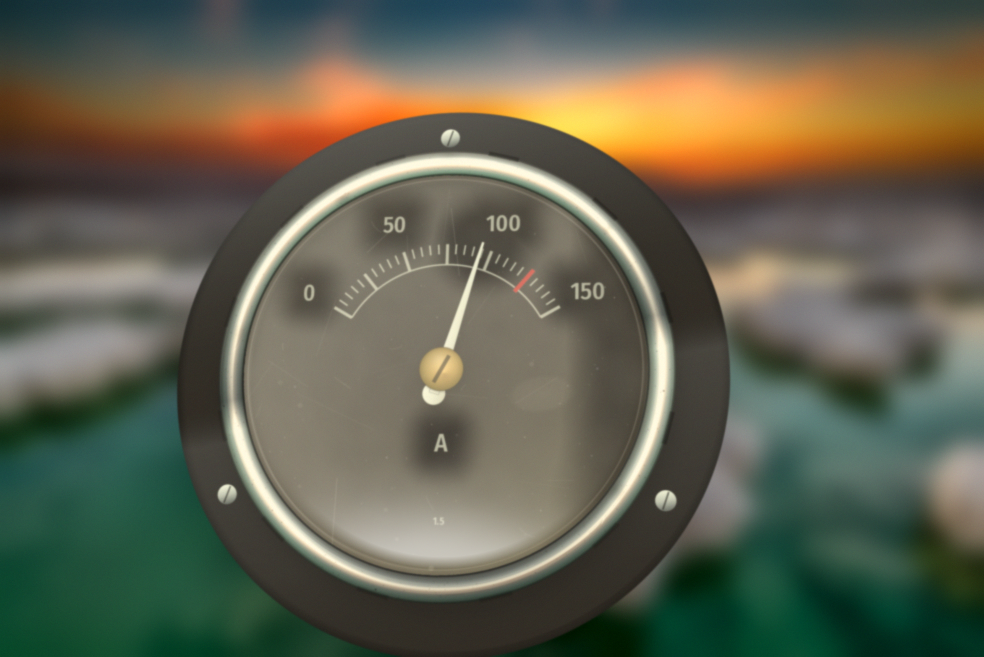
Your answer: 95 A
